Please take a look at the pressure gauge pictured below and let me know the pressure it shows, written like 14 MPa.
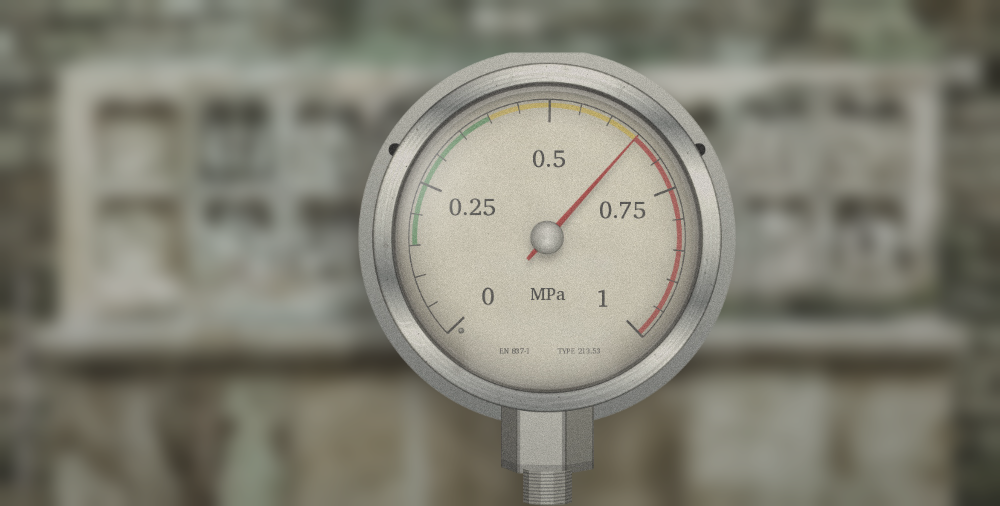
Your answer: 0.65 MPa
